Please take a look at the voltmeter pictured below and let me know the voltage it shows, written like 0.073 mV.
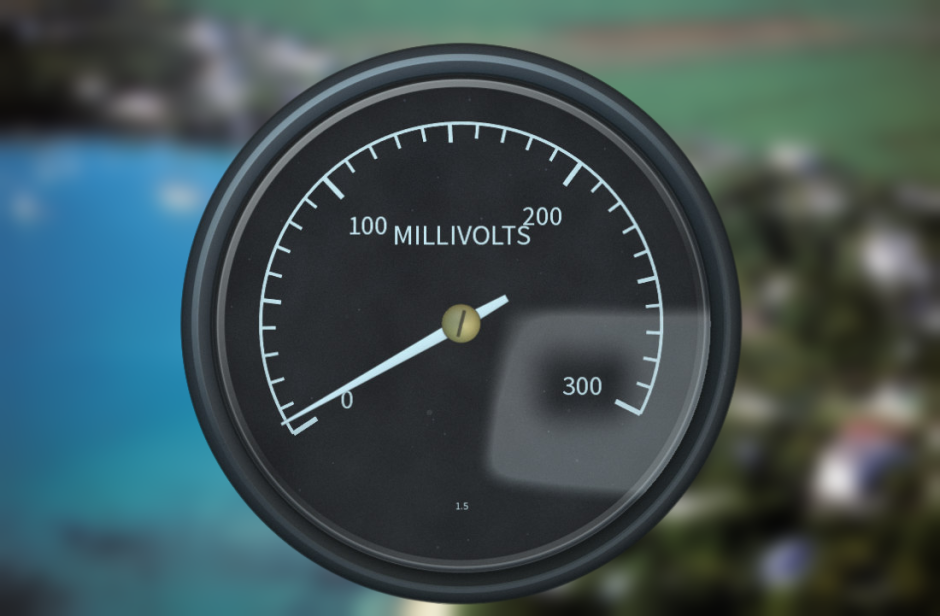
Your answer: 5 mV
